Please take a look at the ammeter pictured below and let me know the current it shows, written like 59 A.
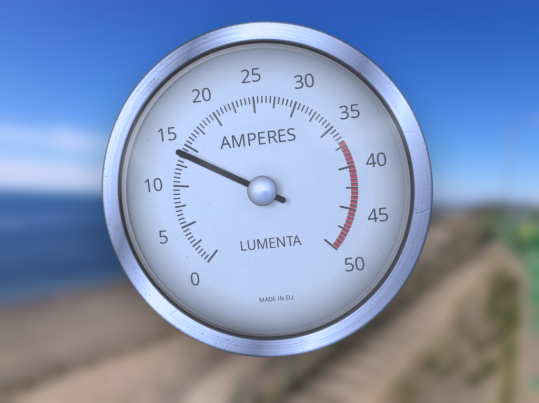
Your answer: 14 A
